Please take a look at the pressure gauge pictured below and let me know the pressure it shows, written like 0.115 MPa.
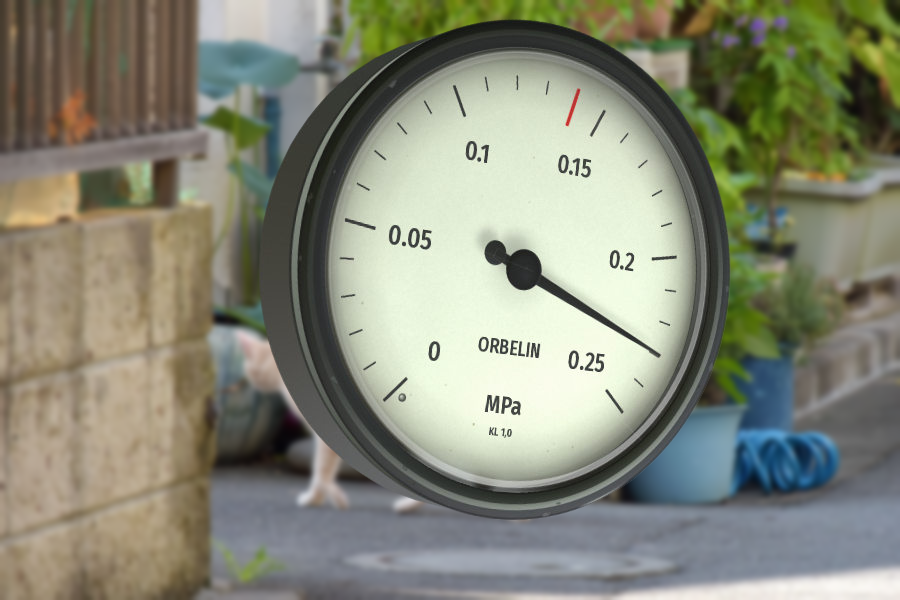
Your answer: 0.23 MPa
